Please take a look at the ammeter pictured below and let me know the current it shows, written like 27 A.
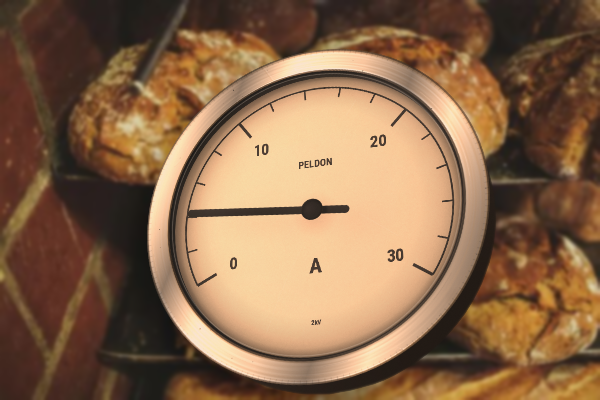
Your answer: 4 A
